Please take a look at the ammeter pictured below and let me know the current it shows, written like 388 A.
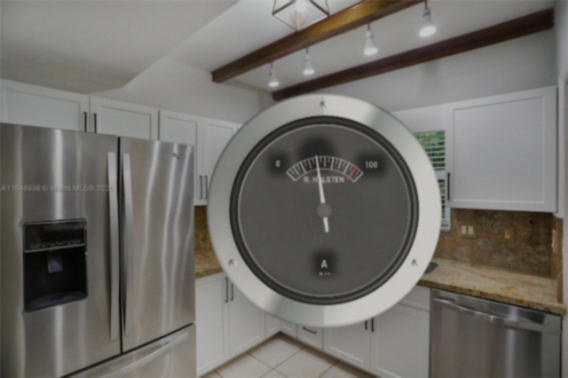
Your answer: 40 A
